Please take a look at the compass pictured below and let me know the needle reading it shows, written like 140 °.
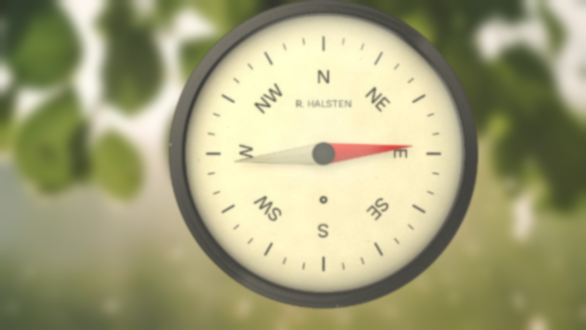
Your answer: 85 °
